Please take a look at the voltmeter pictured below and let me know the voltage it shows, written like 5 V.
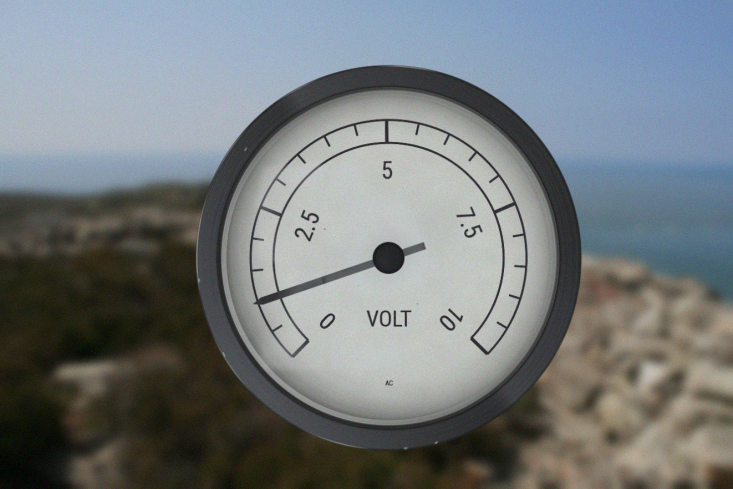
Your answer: 1 V
